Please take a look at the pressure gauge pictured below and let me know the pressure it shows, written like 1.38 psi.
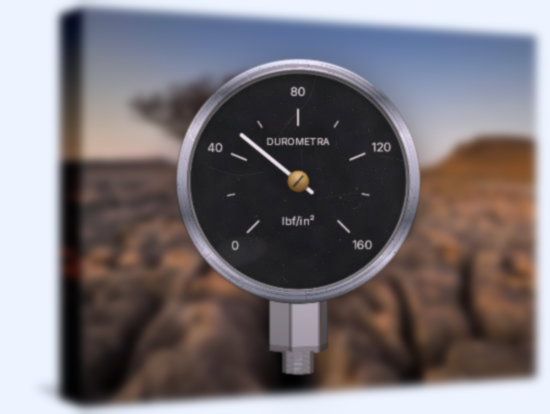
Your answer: 50 psi
